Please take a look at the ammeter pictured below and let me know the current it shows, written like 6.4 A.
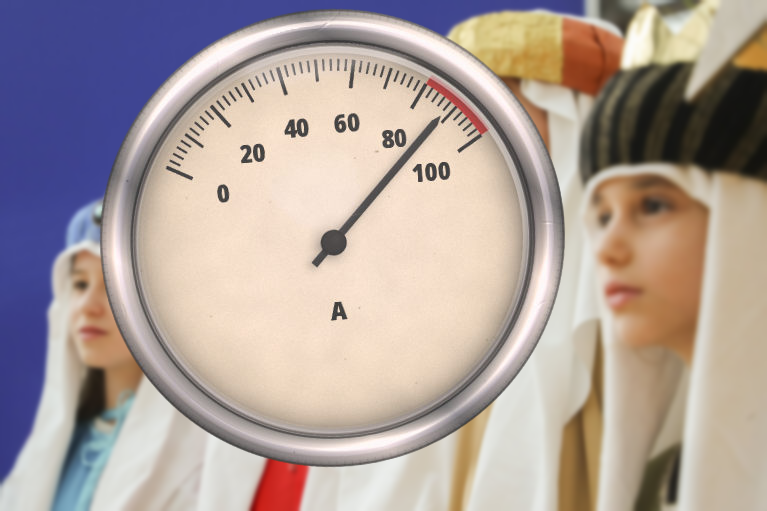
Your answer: 88 A
